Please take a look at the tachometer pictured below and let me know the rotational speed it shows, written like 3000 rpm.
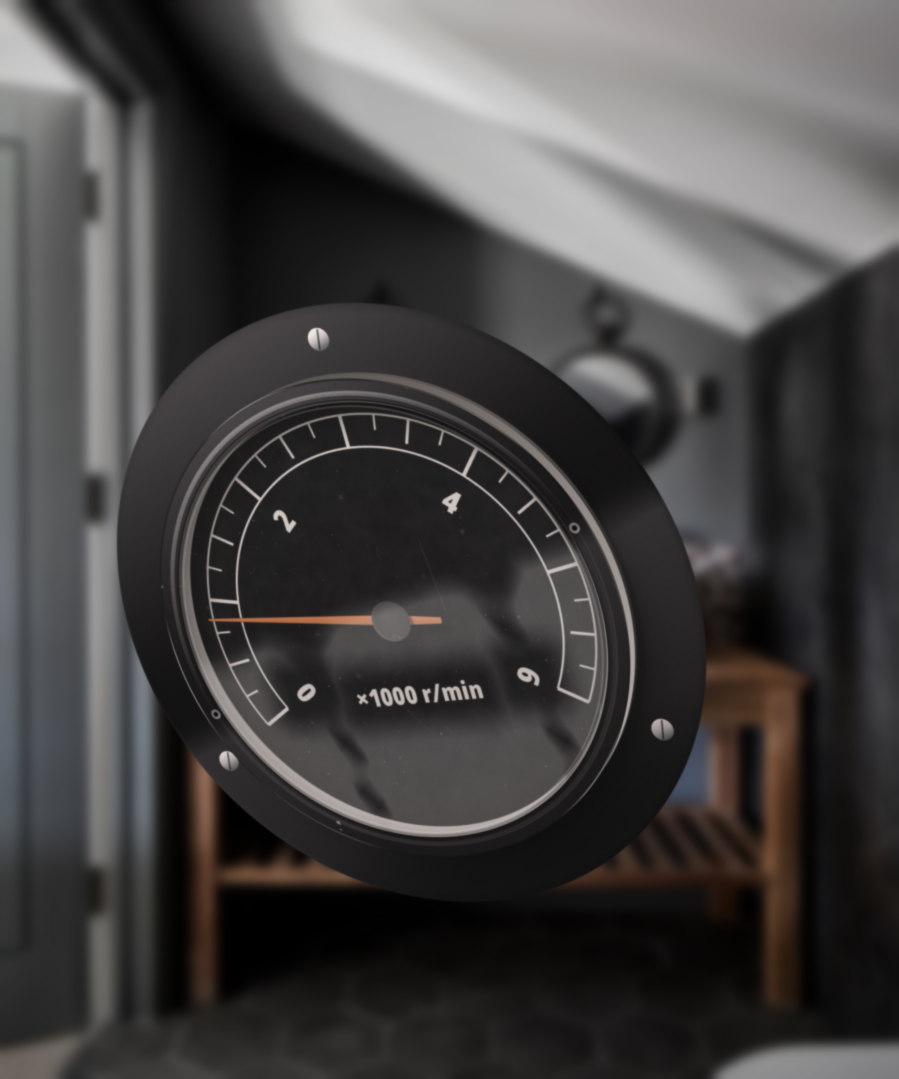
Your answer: 875 rpm
